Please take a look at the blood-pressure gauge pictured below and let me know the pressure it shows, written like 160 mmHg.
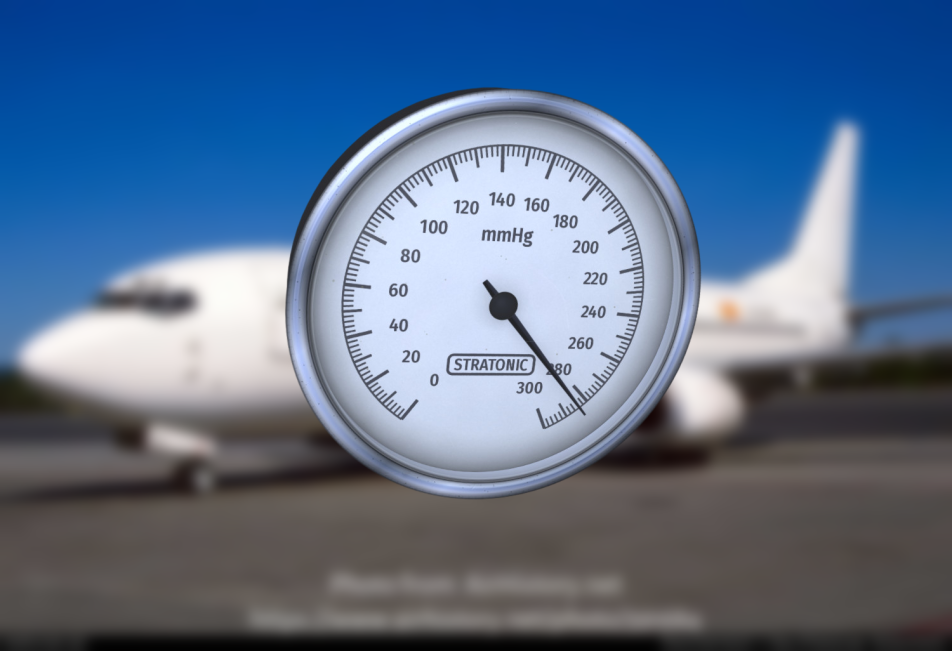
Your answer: 284 mmHg
